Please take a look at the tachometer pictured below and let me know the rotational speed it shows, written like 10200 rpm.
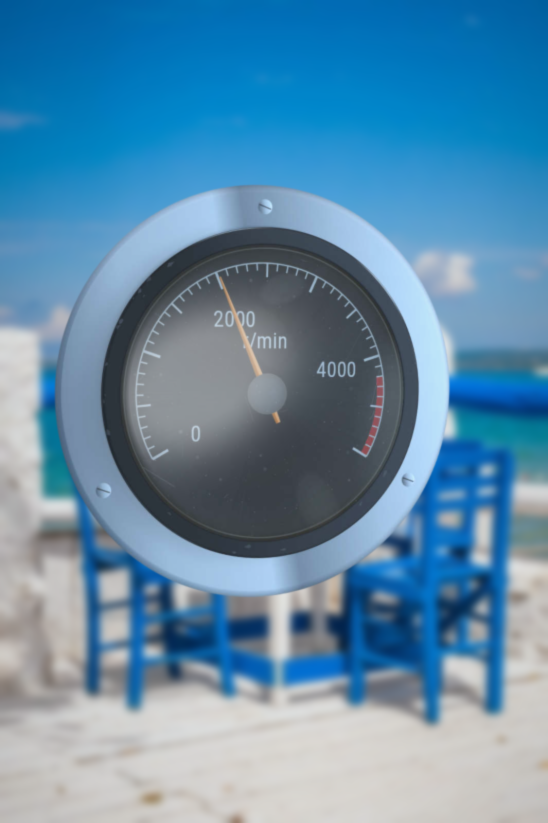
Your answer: 2000 rpm
